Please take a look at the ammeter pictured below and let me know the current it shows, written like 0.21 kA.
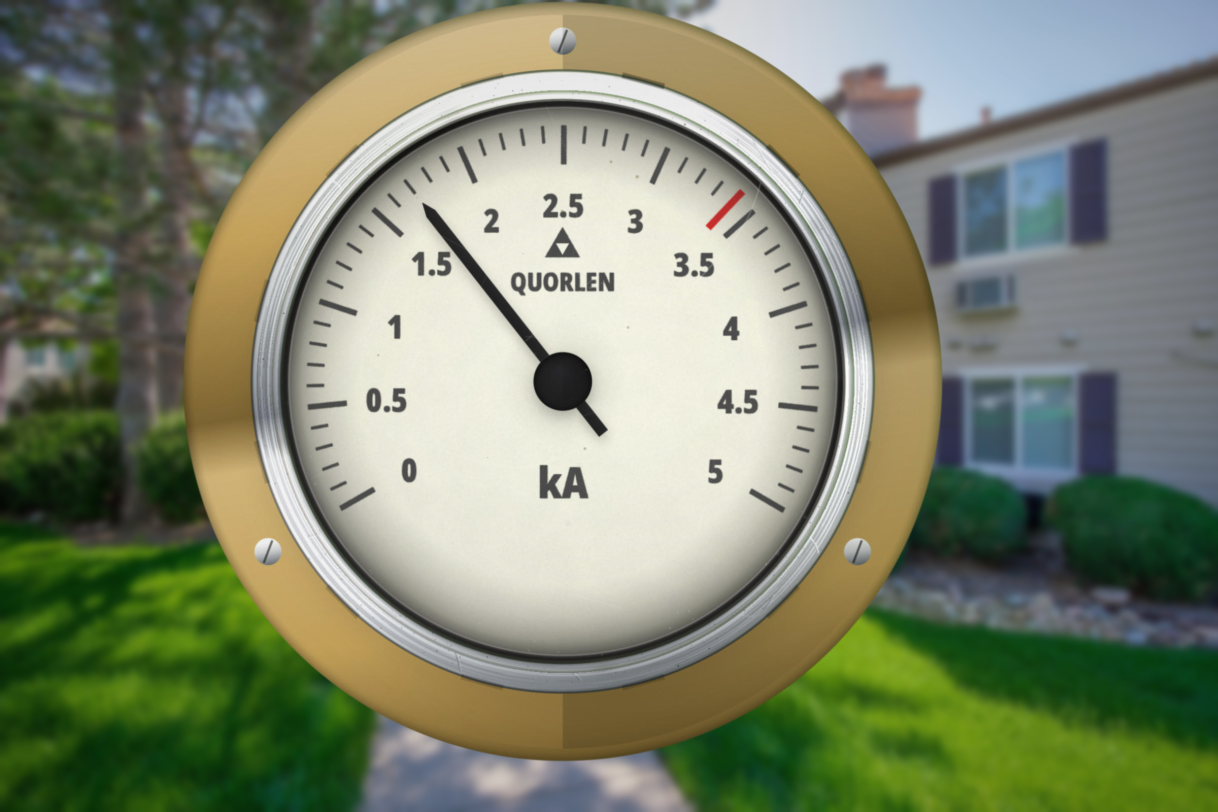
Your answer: 1.7 kA
